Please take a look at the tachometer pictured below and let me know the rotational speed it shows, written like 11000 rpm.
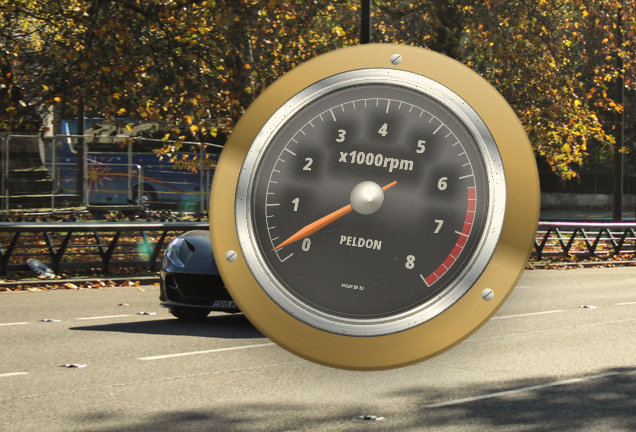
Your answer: 200 rpm
